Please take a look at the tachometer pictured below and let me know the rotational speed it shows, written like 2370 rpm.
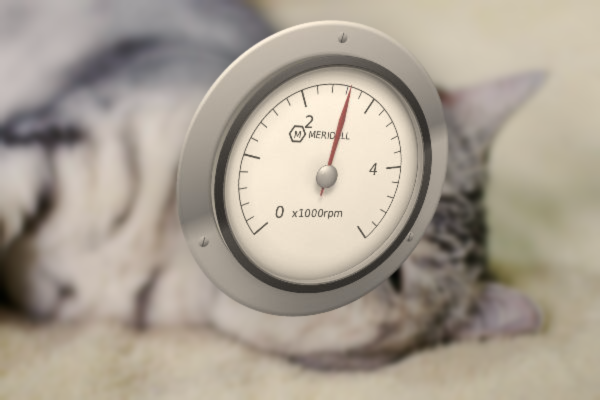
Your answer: 2600 rpm
